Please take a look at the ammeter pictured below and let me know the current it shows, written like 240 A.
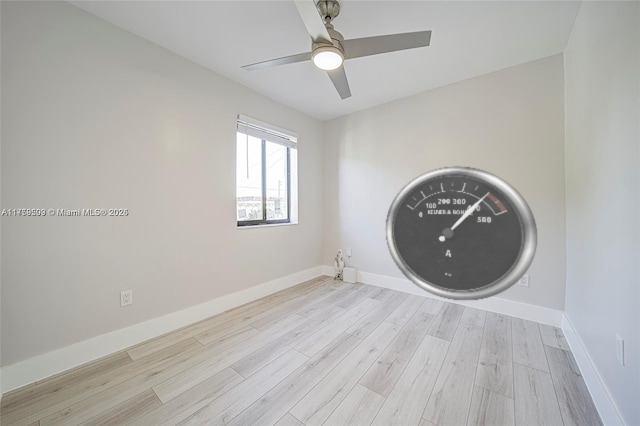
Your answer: 400 A
